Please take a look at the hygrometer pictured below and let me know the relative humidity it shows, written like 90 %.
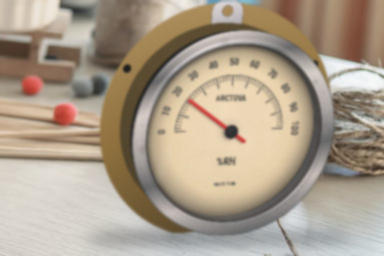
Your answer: 20 %
